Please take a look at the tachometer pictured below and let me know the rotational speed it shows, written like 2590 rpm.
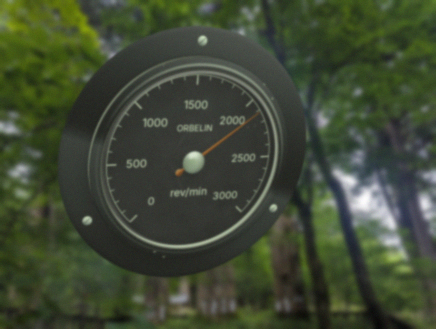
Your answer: 2100 rpm
